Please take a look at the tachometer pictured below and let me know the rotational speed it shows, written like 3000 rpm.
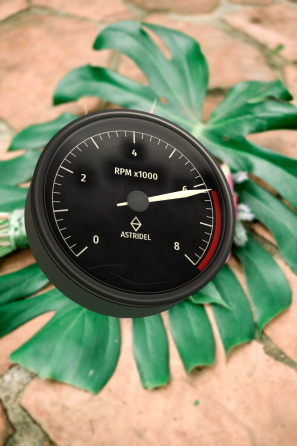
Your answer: 6200 rpm
